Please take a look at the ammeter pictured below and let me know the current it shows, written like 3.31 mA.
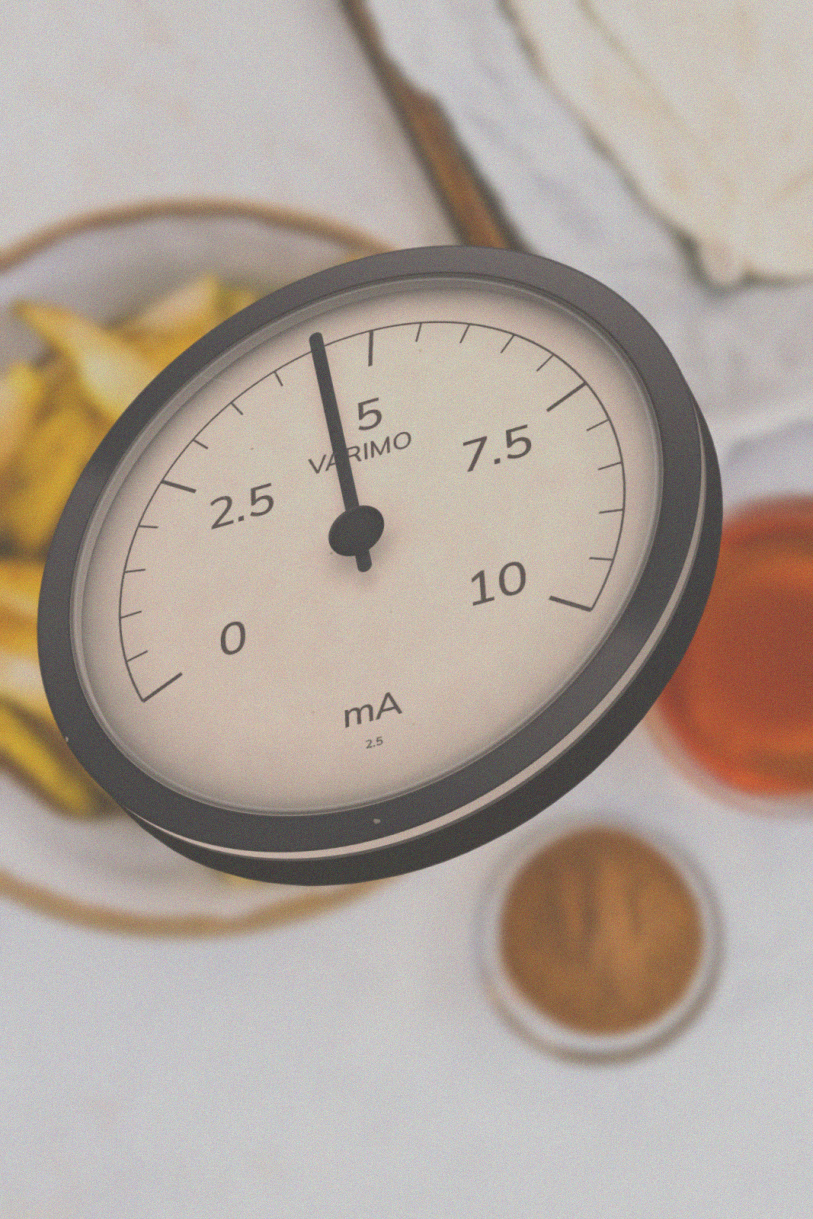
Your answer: 4.5 mA
